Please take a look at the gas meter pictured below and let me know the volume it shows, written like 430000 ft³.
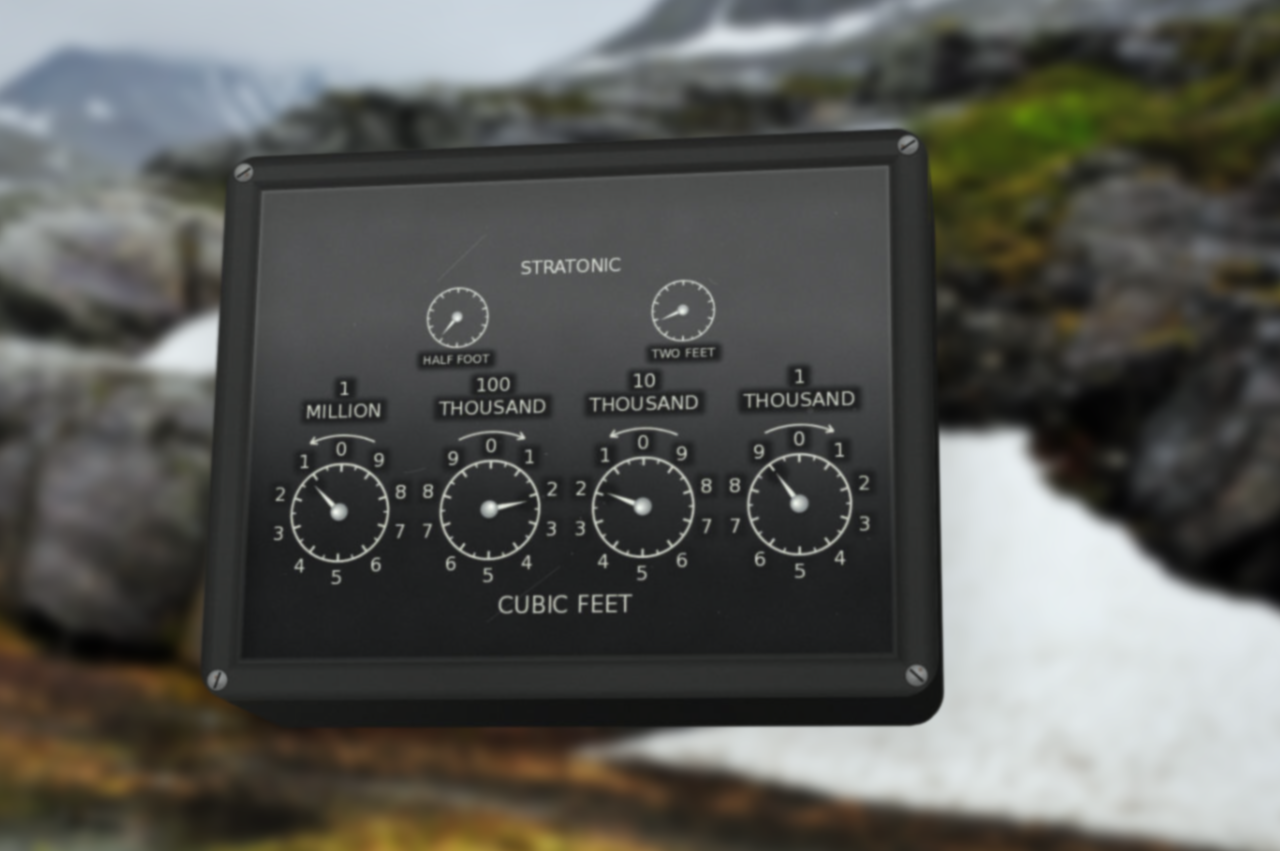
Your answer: 121900 ft³
